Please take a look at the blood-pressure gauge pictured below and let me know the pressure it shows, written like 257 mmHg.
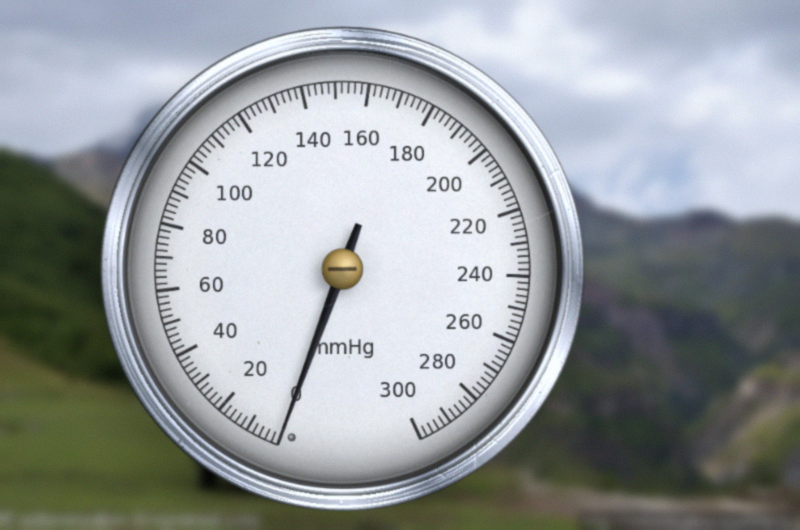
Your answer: 0 mmHg
